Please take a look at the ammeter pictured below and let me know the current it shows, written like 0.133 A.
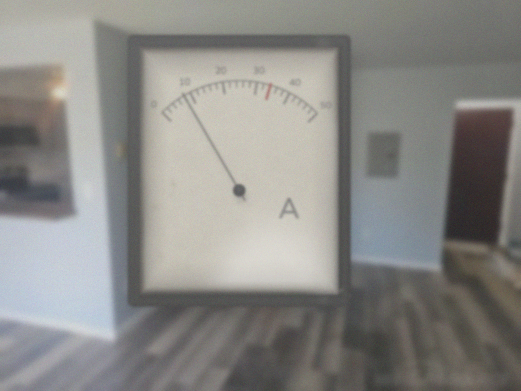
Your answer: 8 A
